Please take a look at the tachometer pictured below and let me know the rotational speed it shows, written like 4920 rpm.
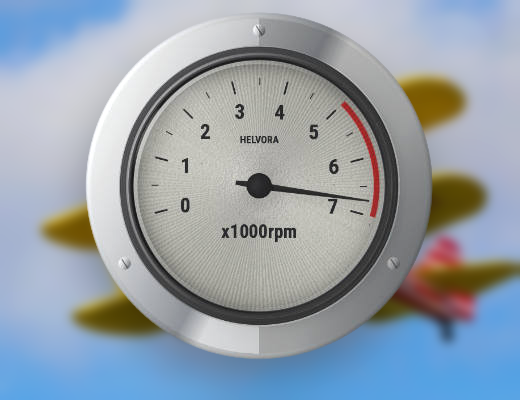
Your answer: 6750 rpm
